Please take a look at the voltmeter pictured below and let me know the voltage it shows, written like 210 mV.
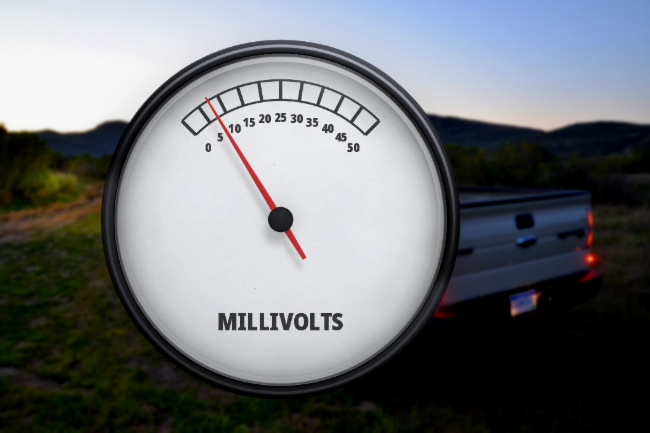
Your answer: 7.5 mV
